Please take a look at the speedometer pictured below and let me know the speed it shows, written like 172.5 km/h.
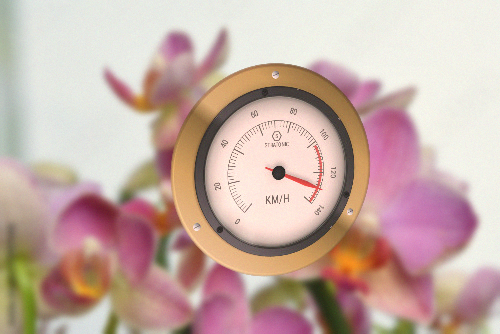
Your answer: 130 km/h
